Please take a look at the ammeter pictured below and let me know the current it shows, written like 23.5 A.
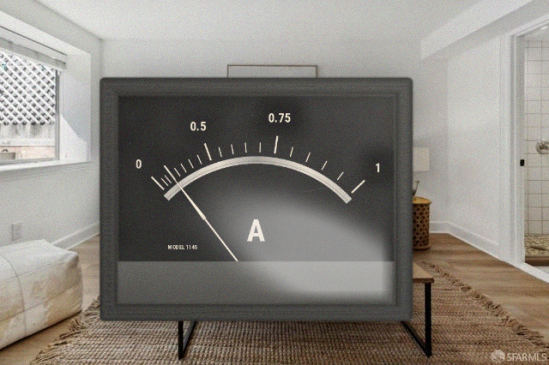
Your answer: 0.25 A
